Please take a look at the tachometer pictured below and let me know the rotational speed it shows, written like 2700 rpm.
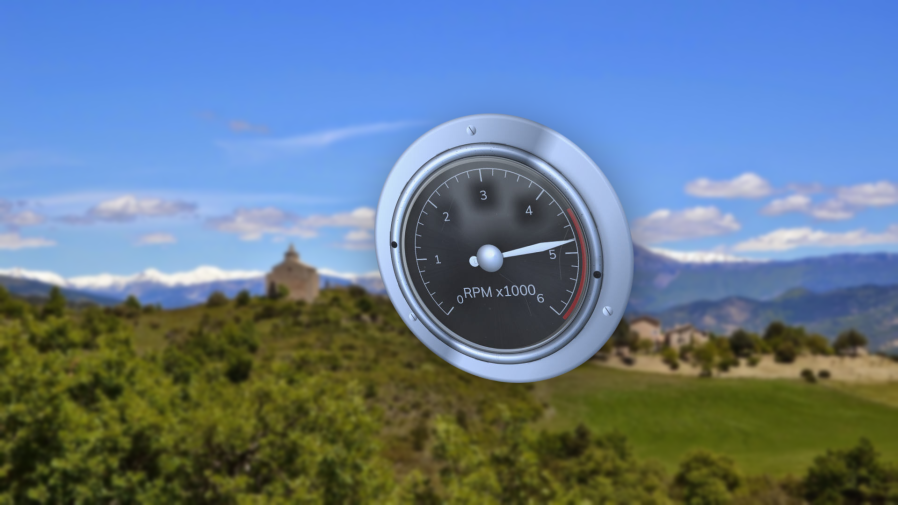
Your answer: 4800 rpm
